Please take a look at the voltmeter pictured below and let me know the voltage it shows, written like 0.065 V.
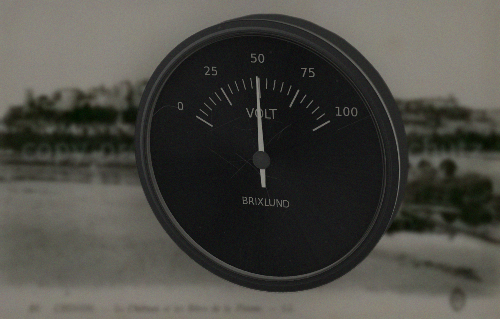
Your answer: 50 V
